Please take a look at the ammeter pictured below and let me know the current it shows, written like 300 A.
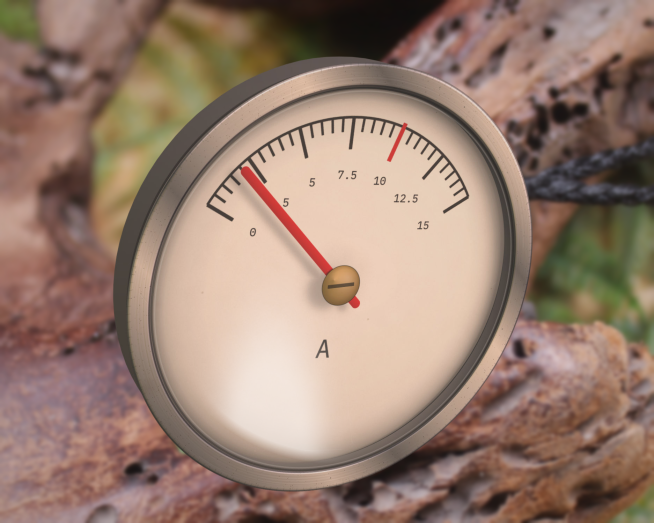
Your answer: 2 A
